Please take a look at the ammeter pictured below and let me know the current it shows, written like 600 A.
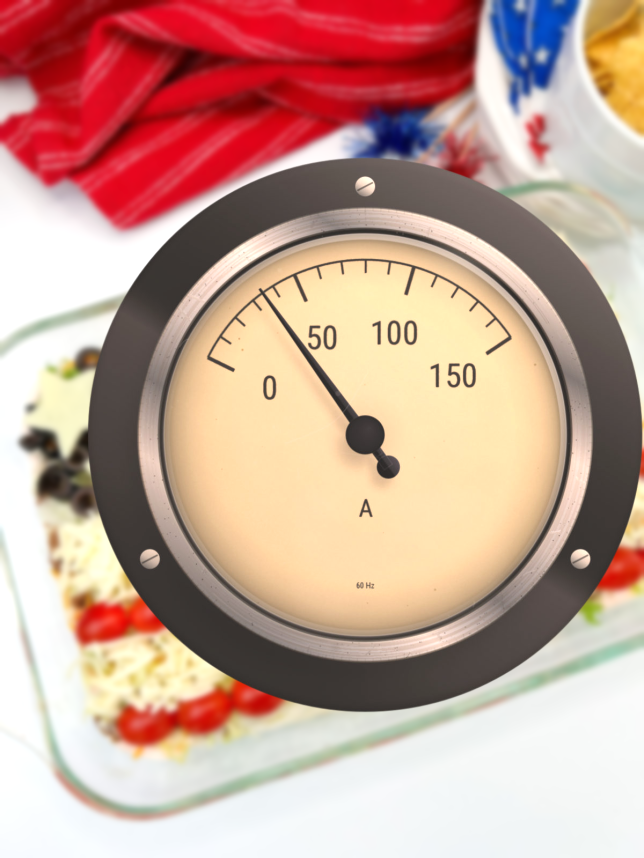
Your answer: 35 A
